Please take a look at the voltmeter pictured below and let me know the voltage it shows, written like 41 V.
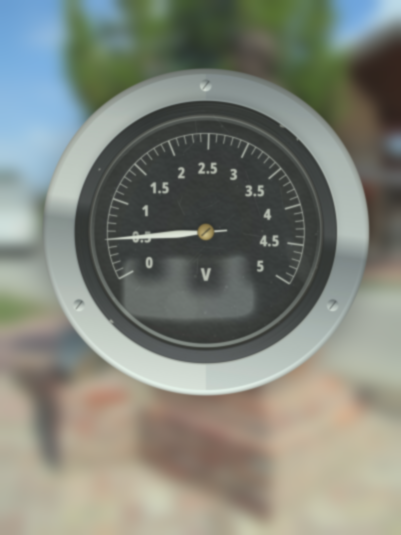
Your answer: 0.5 V
